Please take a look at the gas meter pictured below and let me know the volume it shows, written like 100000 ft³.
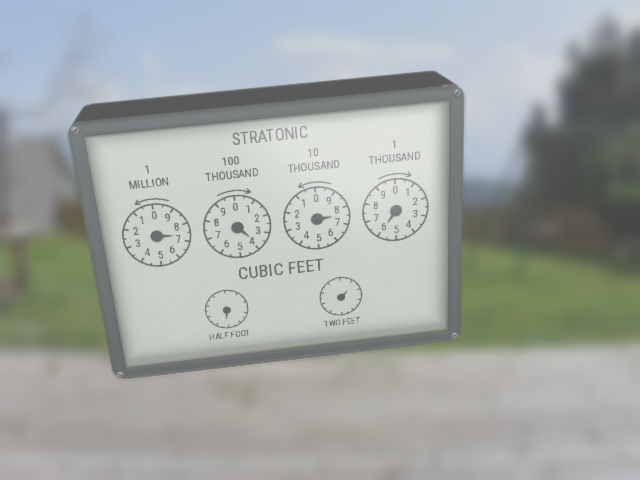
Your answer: 737600 ft³
